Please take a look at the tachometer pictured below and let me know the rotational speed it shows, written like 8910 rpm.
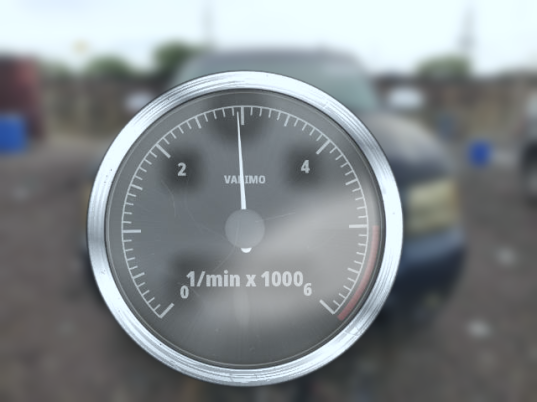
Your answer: 2950 rpm
